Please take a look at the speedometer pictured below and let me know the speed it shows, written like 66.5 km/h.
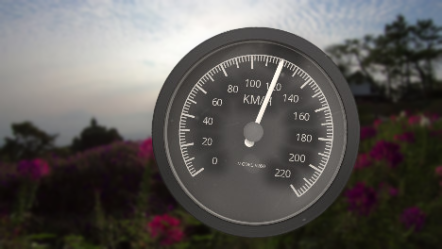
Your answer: 120 km/h
